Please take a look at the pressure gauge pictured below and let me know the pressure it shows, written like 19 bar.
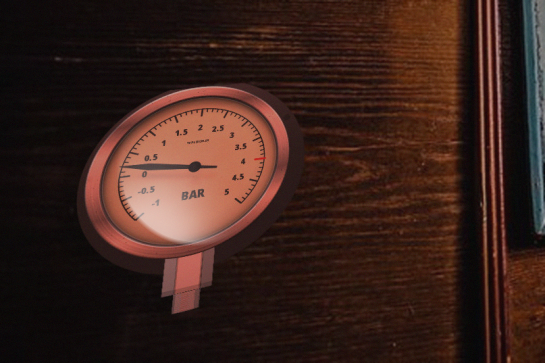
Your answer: 0.2 bar
